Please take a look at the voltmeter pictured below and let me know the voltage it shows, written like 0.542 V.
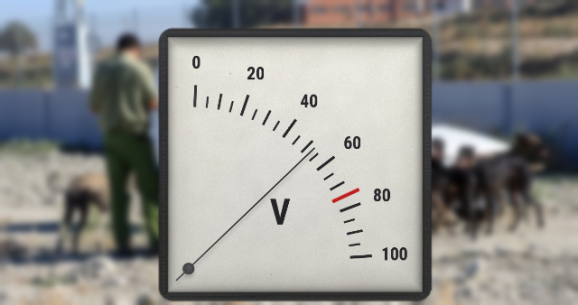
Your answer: 52.5 V
